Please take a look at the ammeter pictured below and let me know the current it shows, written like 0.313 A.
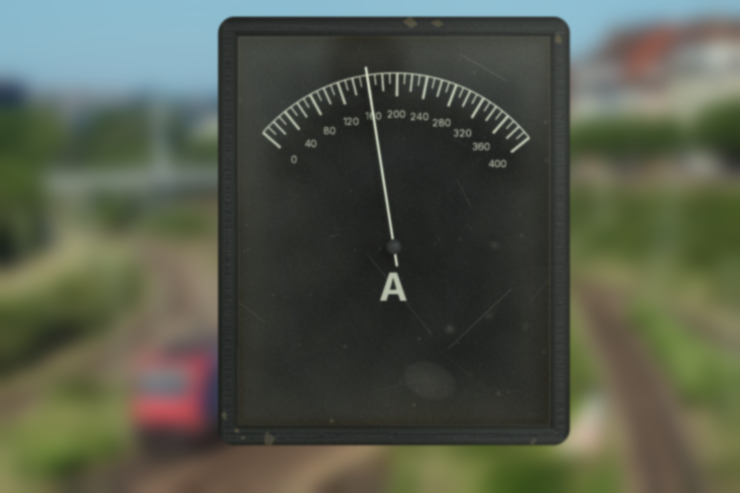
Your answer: 160 A
